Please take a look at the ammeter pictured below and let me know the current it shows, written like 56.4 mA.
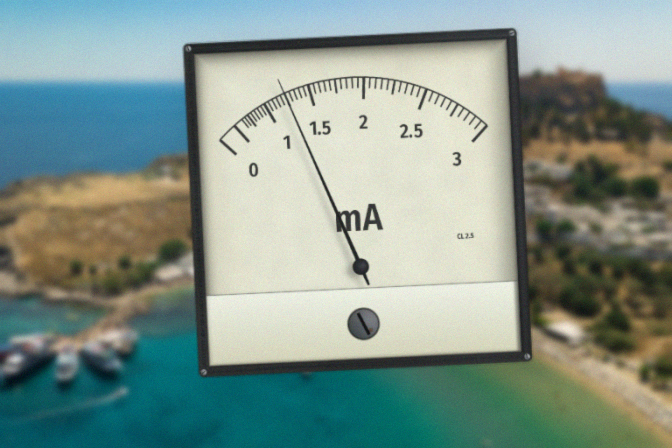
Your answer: 1.25 mA
